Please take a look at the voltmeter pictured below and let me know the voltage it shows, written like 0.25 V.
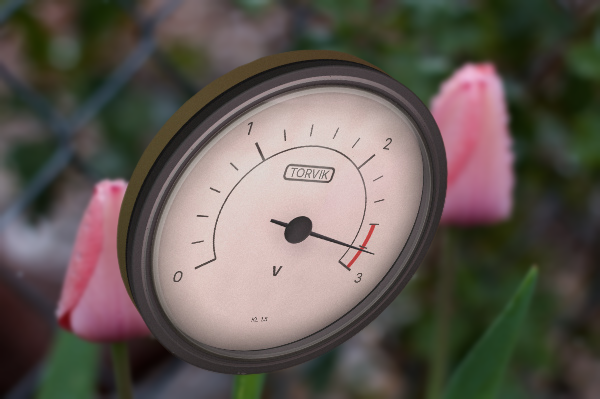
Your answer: 2.8 V
